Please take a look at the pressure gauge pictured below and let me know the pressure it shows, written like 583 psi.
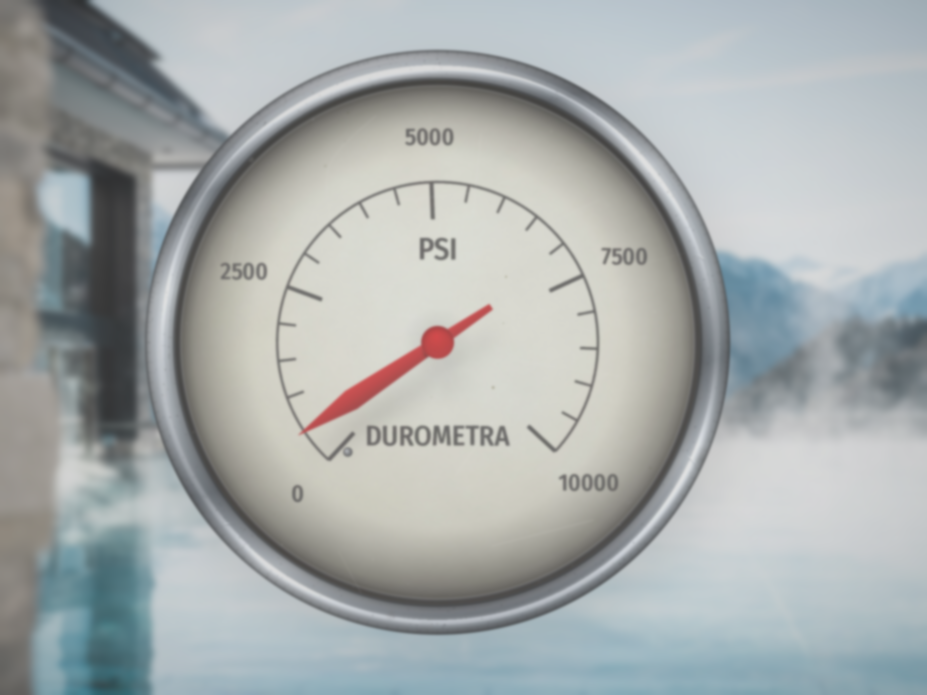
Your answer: 500 psi
